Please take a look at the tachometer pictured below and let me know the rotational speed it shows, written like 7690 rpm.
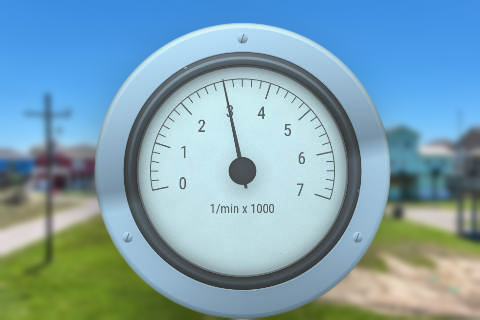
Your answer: 3000 rpm
